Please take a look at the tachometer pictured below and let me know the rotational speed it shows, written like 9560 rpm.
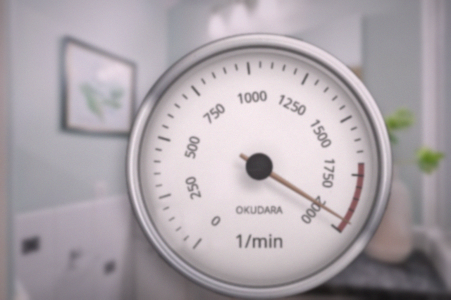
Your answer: 1950 rpm
